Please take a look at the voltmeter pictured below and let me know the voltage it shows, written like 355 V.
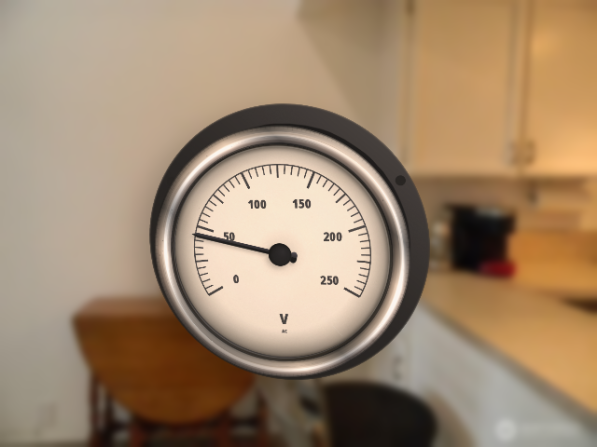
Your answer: 45 V
